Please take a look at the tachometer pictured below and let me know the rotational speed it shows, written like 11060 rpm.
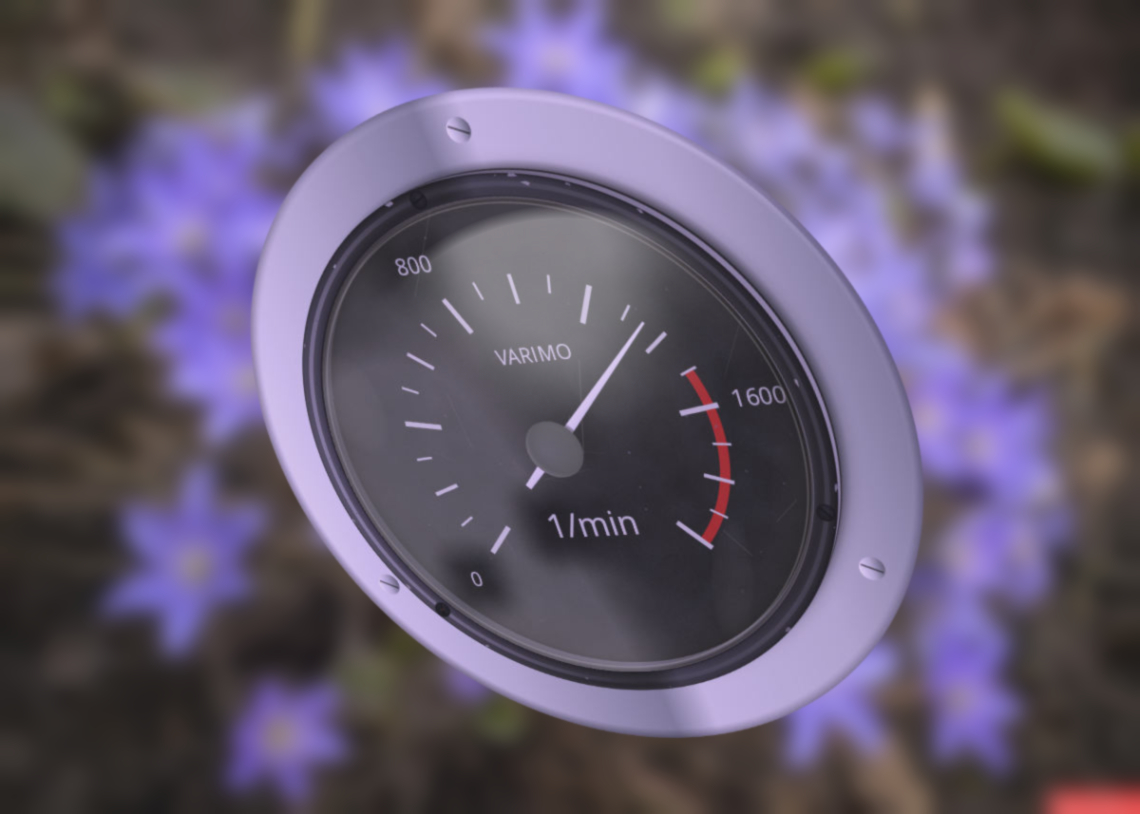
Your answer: 1350 rpm
